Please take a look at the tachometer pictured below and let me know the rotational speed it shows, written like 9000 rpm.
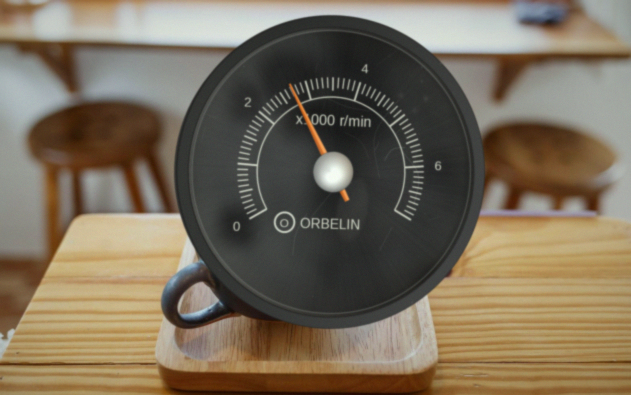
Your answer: 2700 rpm
